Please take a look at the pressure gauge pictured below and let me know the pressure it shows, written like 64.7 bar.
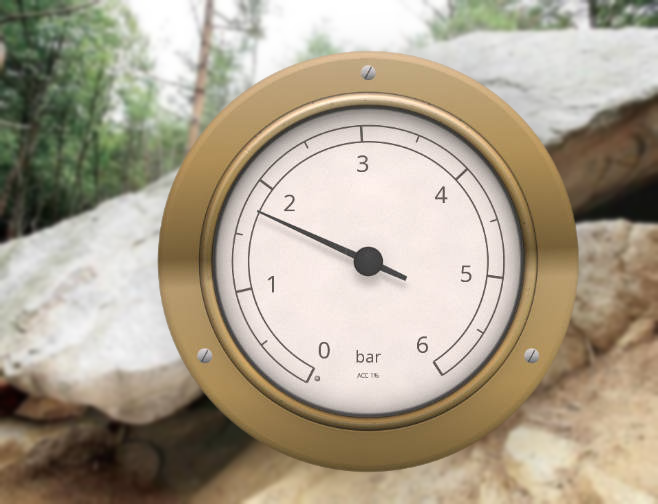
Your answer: 1.75 bar
